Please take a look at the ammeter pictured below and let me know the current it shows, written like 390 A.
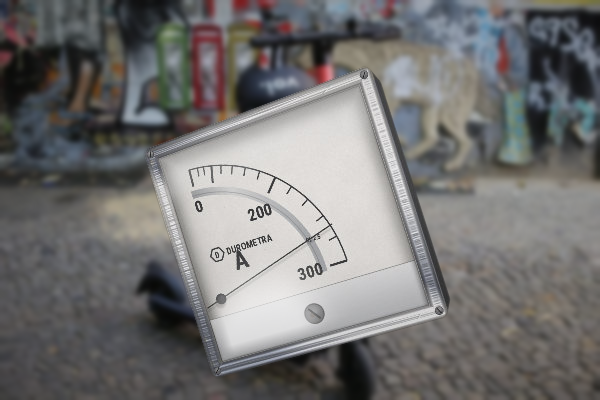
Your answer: 270 A
